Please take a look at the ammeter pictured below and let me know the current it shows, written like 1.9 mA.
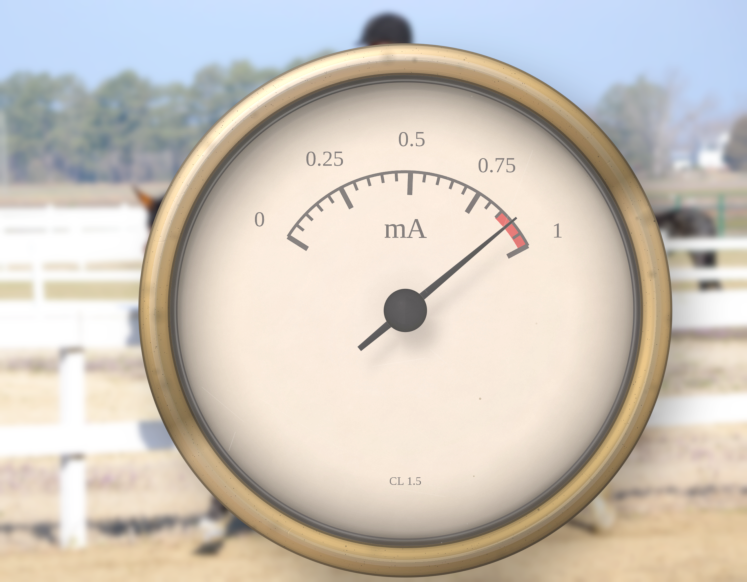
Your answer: 0.9 mA
